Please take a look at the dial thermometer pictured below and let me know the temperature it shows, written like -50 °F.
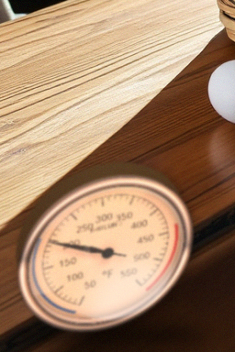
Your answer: 200 °F
